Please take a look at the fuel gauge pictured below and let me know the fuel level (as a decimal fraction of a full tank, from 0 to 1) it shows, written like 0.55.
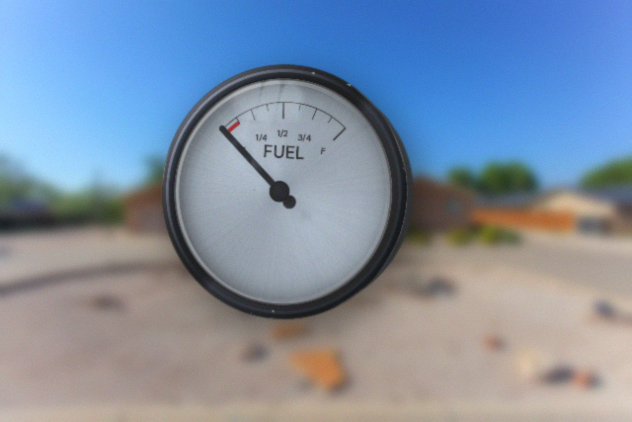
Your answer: 0
